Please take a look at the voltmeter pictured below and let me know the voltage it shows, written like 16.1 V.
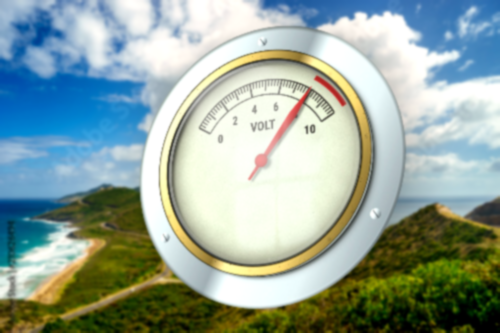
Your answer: 8 V
